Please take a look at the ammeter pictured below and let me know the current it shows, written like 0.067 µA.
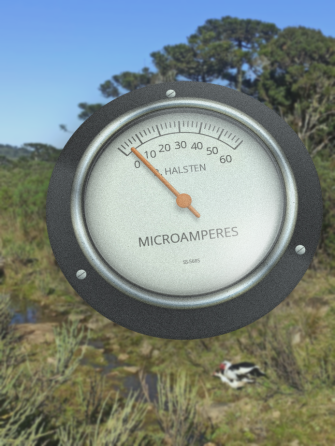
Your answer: 4 µA
